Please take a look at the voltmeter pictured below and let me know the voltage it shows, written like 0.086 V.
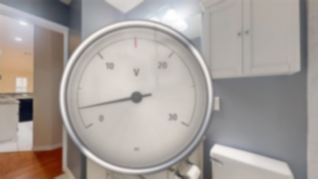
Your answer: 2.5 V
